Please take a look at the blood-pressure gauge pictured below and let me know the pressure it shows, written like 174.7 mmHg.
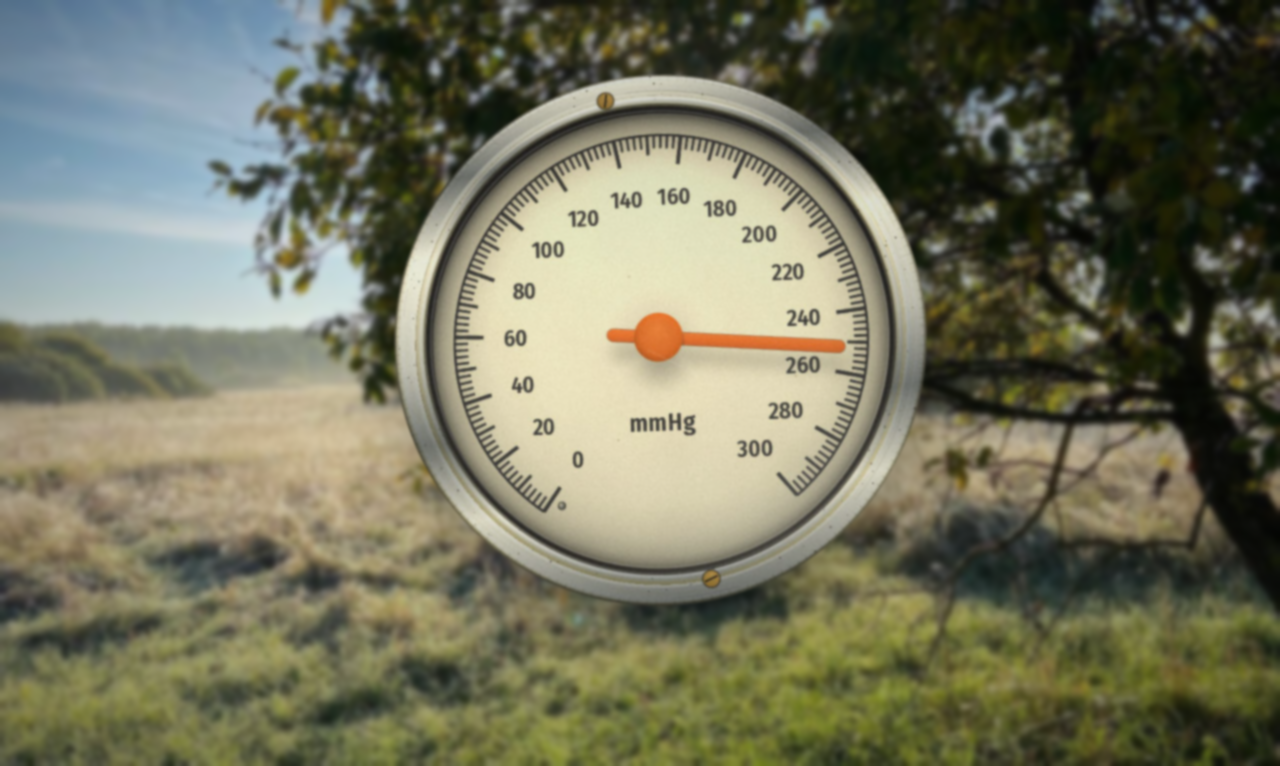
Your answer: 252 mmHg
